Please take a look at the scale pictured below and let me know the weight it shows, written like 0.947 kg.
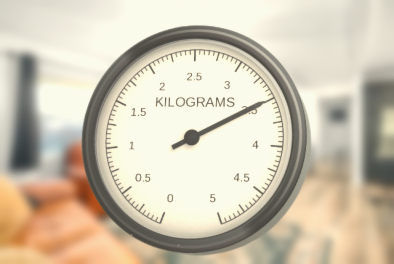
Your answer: 3.5 kg
